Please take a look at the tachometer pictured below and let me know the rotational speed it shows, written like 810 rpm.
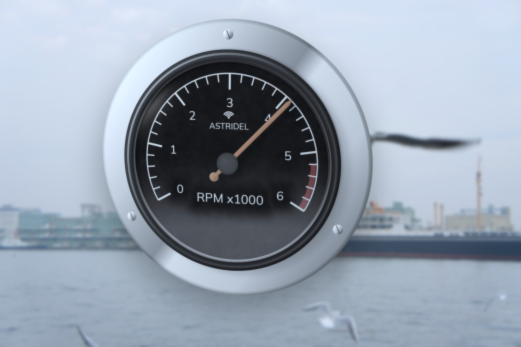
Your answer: 4100 rpm
